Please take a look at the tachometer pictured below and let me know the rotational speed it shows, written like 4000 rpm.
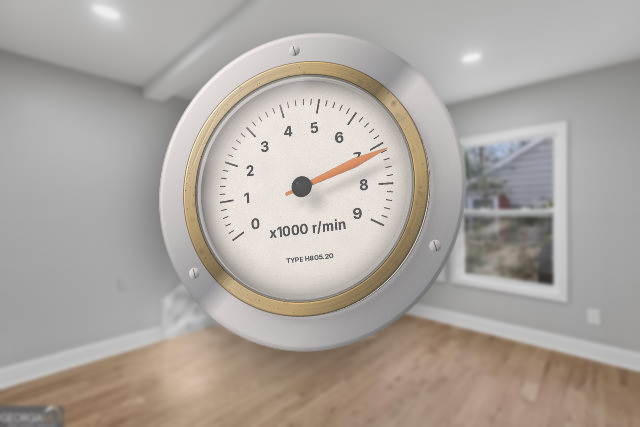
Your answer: 7200 rpm
